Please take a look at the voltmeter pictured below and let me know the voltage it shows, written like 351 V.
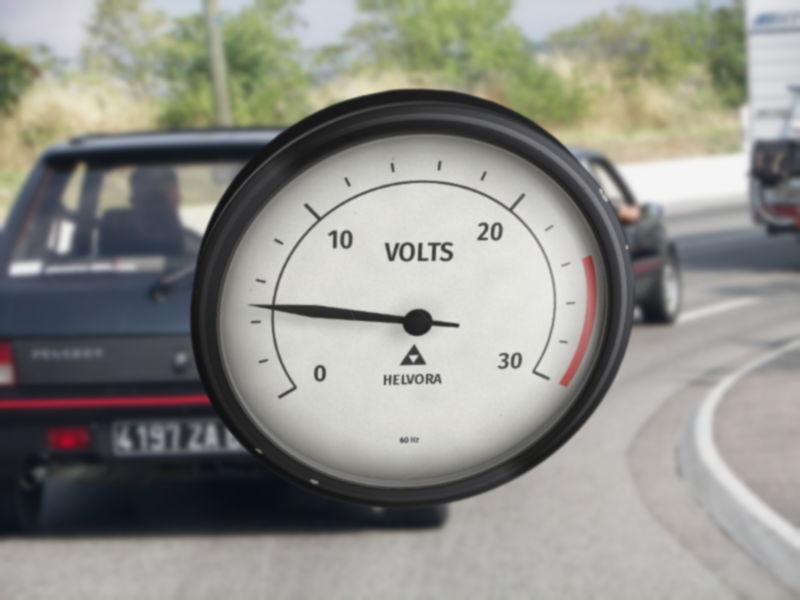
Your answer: 5 V
